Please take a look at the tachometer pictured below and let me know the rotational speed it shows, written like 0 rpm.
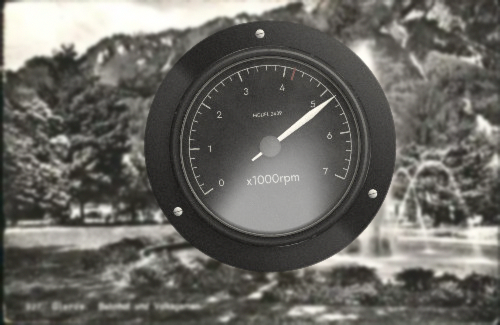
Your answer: 5200 rpm
